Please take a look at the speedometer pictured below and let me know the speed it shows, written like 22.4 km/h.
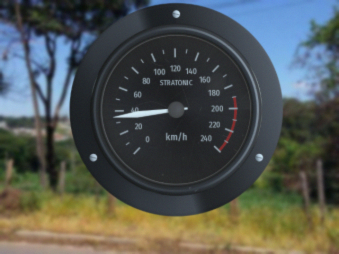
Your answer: 35 km/h
